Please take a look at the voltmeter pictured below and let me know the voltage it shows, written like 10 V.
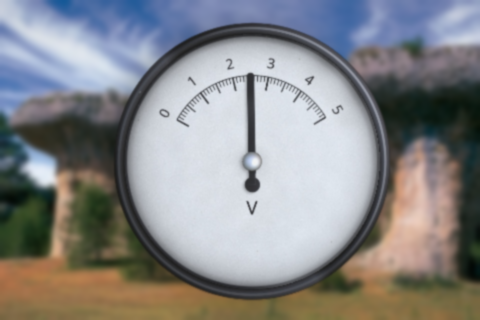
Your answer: 2.5 V
